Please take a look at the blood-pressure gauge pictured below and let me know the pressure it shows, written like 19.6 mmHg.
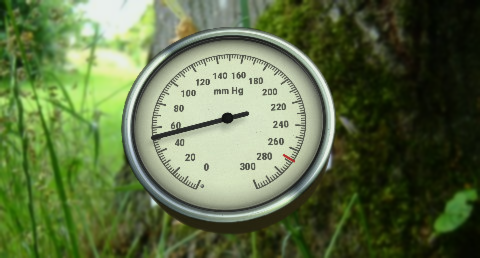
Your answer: 50 mmHg
